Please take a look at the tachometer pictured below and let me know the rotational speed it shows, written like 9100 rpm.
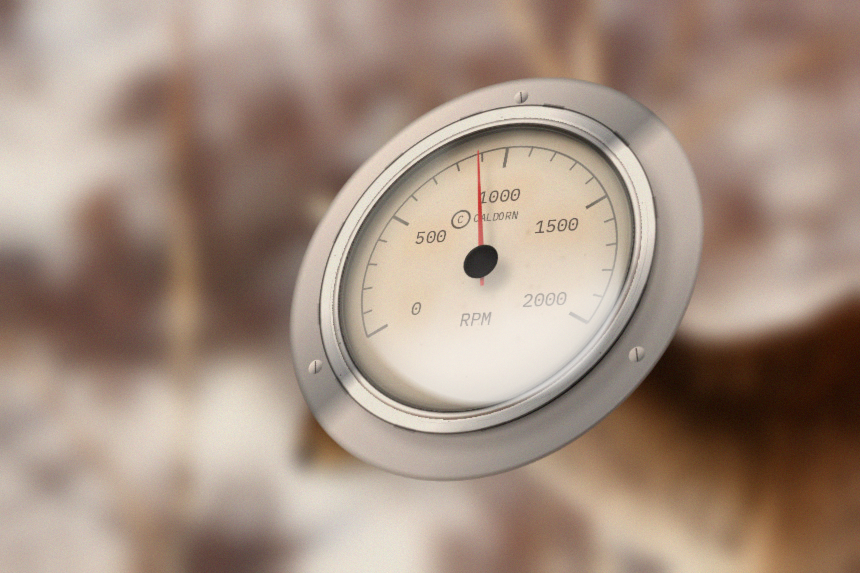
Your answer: 900 rpm
